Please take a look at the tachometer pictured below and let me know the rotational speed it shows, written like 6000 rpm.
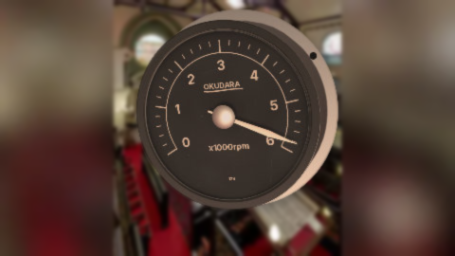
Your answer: 5800 rpm
